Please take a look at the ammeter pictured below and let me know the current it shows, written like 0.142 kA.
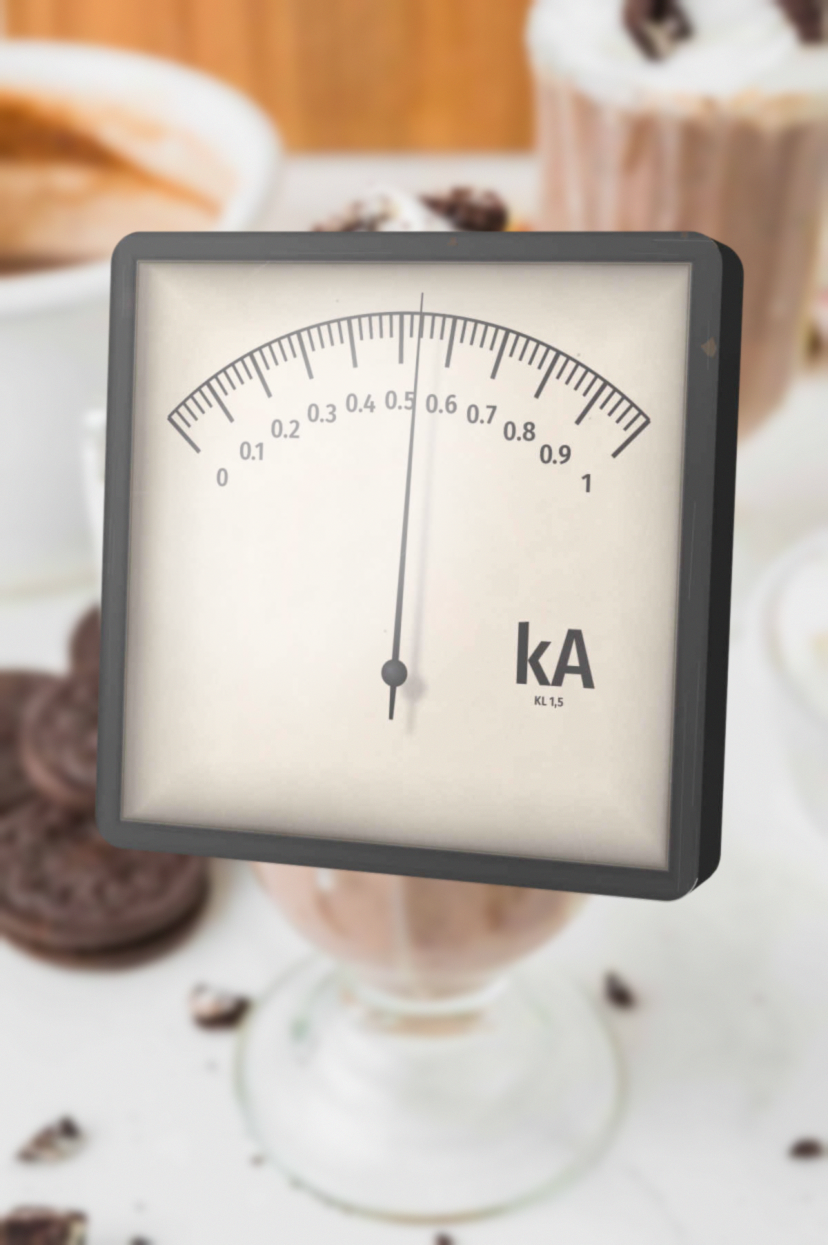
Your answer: 0.54 kA
